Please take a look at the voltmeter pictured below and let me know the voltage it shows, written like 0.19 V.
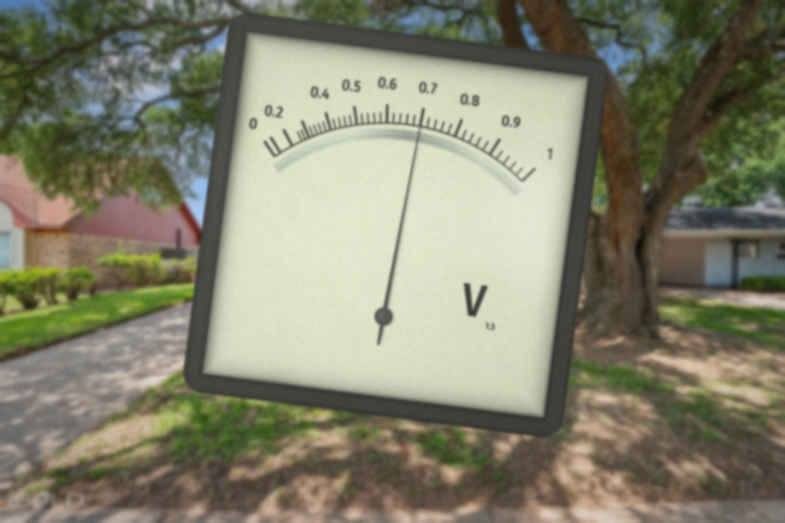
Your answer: 0.7 V
